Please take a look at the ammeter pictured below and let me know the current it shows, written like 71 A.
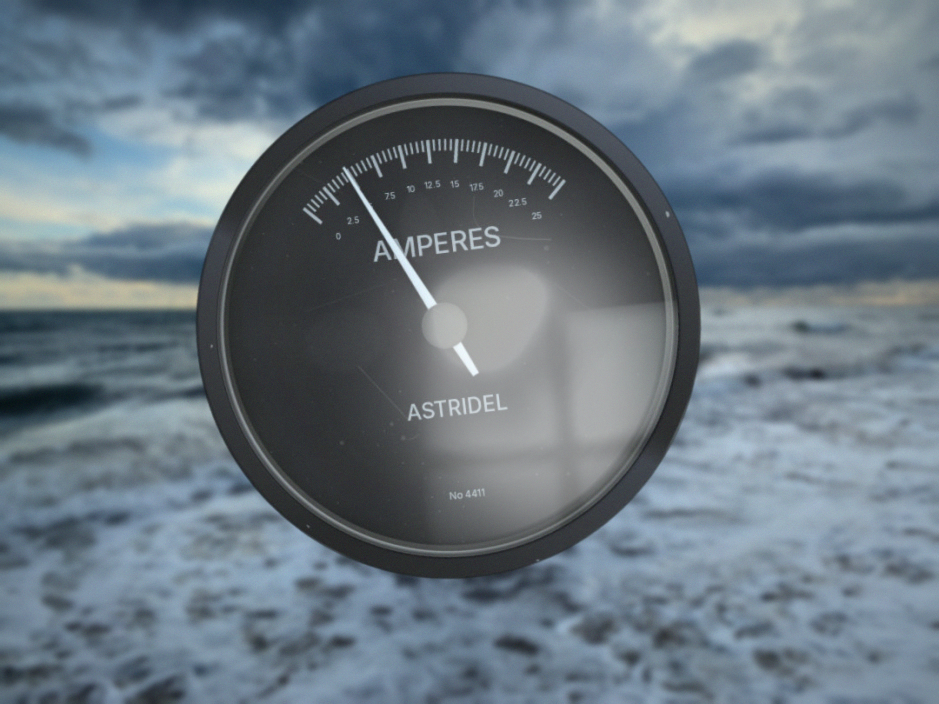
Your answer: 5 A
